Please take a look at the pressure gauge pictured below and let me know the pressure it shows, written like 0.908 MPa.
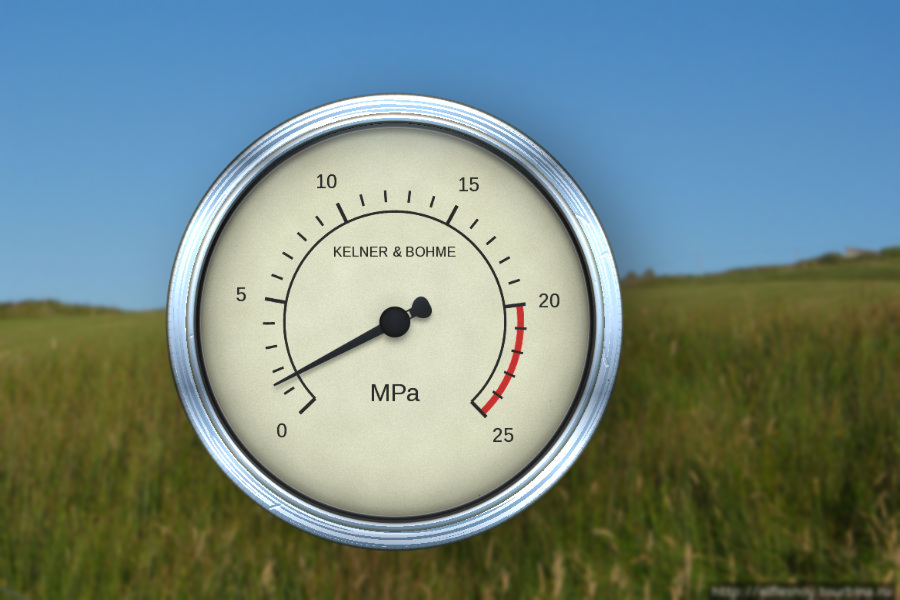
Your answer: 1.5 MPa
